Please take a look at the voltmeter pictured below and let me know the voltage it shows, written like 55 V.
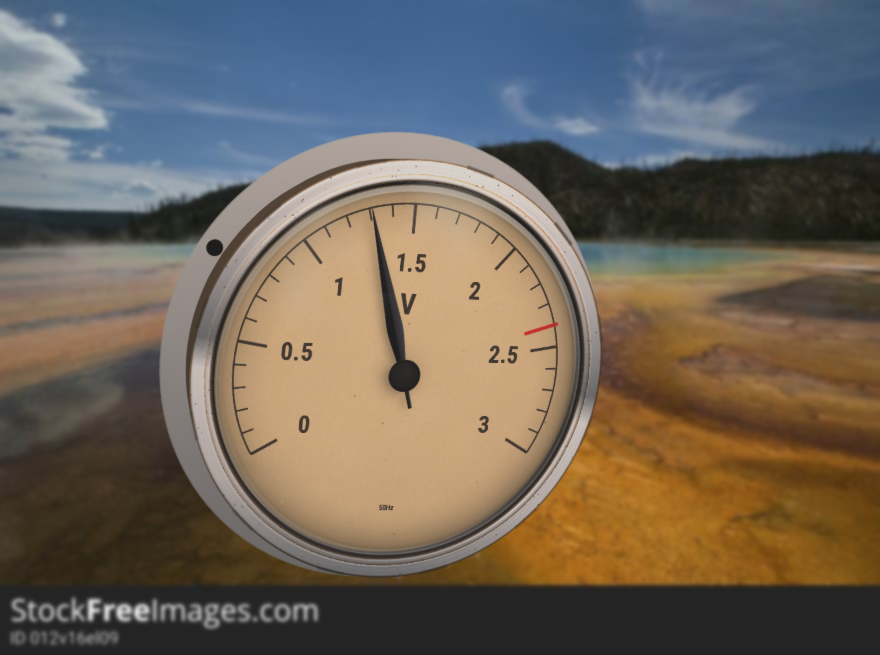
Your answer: 1.3 V
